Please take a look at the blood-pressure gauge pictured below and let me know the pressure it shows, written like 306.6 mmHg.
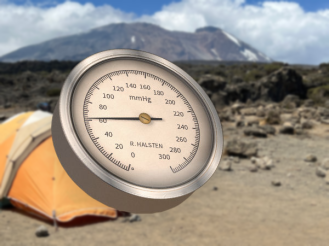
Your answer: 60 mmHg
